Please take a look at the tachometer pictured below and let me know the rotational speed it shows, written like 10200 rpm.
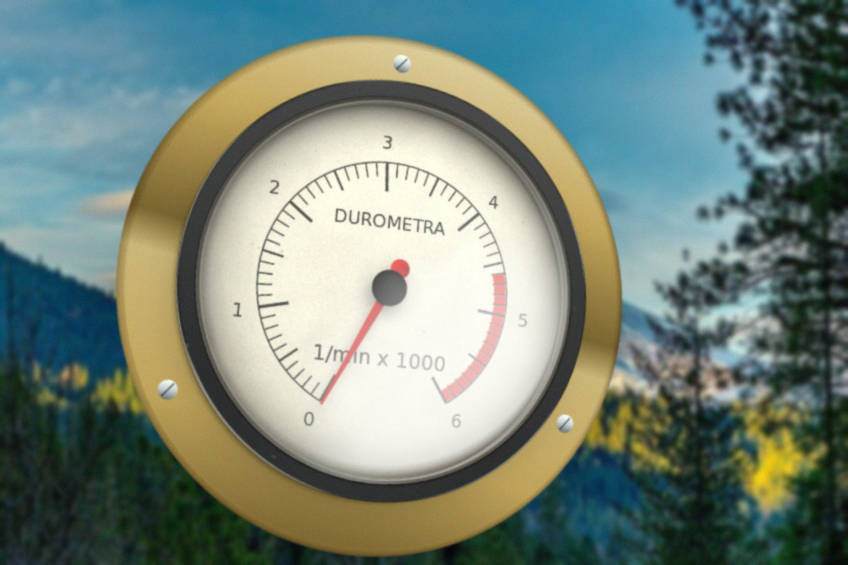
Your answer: 0 rpm
